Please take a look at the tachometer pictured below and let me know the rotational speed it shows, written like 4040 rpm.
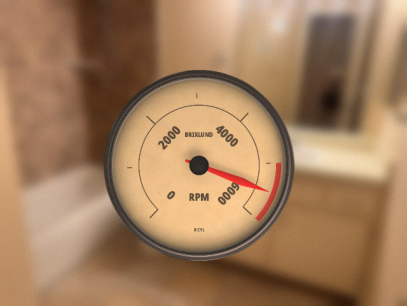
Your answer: 5500 rpm
